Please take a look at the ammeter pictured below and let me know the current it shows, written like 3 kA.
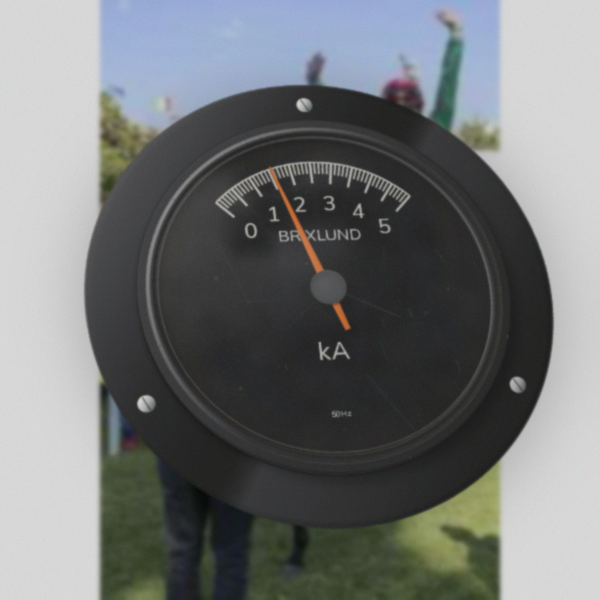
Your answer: 1.5 kA
